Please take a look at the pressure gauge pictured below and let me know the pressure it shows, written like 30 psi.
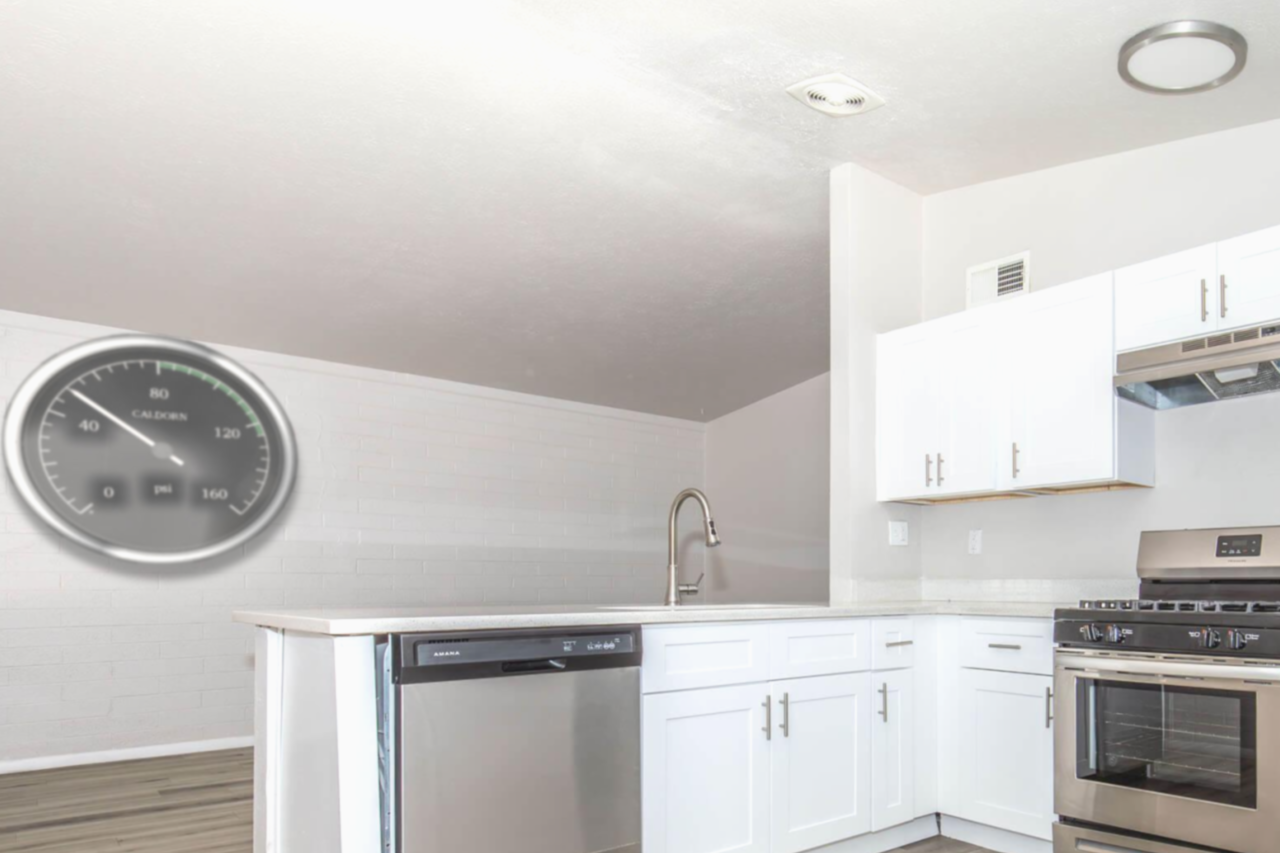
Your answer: 50 psi
